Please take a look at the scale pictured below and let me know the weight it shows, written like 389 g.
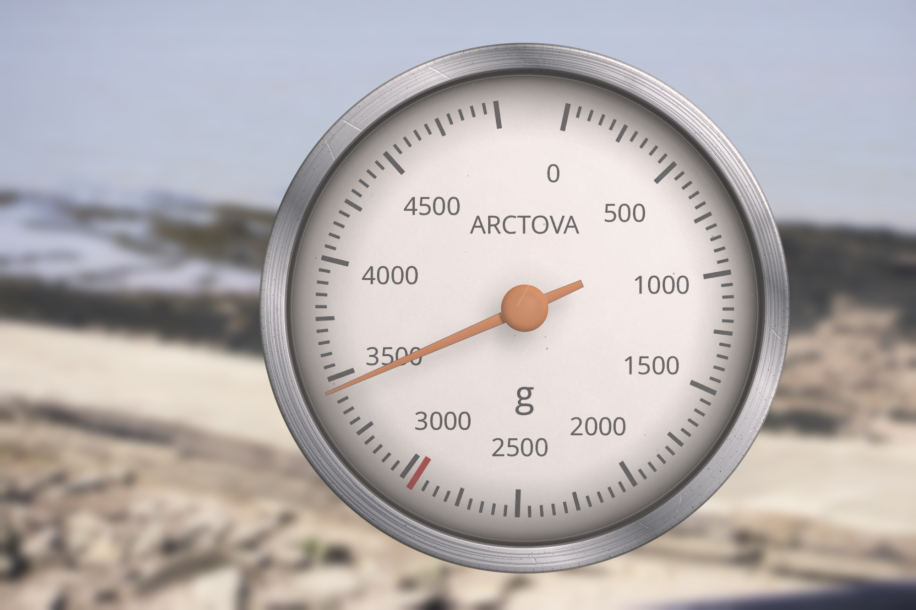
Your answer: 3450 g
